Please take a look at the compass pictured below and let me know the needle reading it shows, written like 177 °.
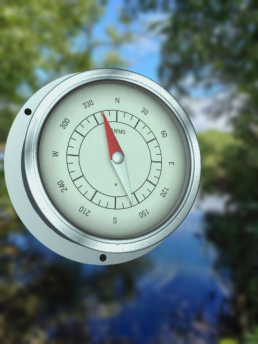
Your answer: 340 °
